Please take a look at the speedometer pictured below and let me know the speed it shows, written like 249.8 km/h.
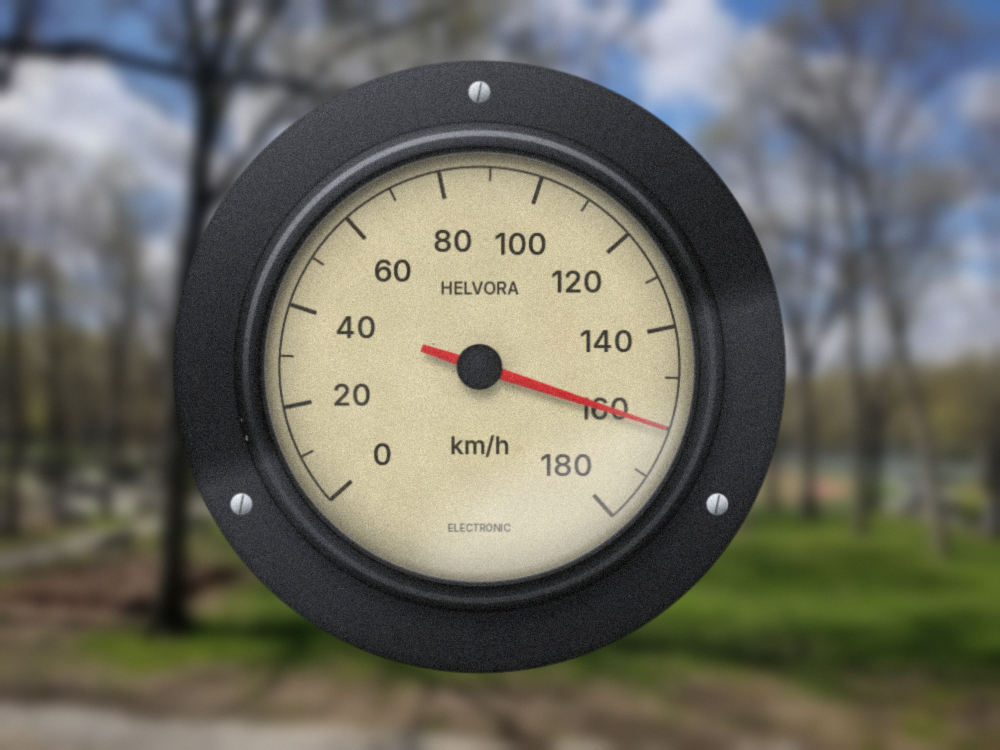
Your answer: 160 km/h
